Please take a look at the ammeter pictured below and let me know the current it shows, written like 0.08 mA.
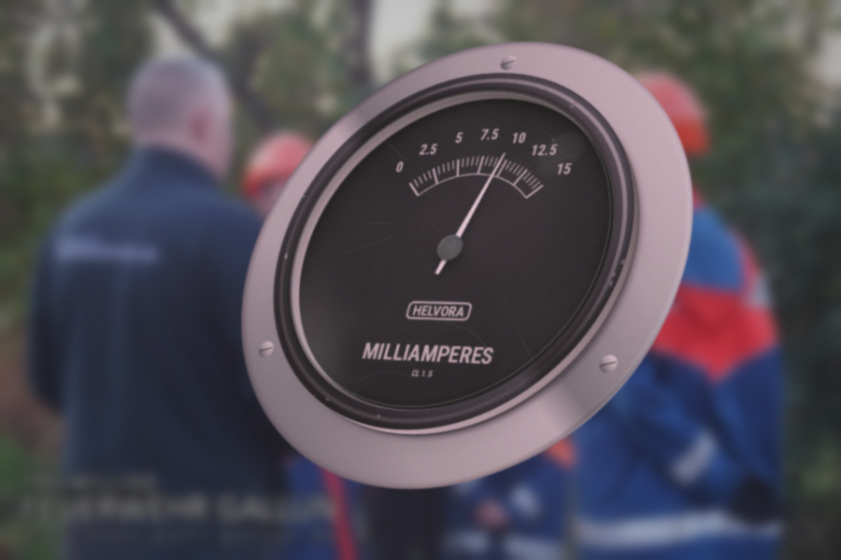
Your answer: 10 mA
